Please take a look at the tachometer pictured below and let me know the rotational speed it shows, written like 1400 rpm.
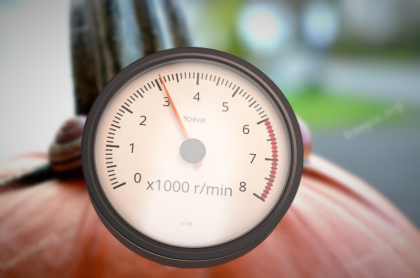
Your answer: 3100 rpm
